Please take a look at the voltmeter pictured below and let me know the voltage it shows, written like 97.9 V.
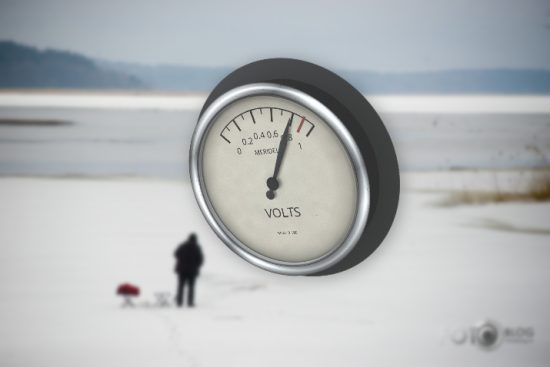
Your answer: 0.8 V
